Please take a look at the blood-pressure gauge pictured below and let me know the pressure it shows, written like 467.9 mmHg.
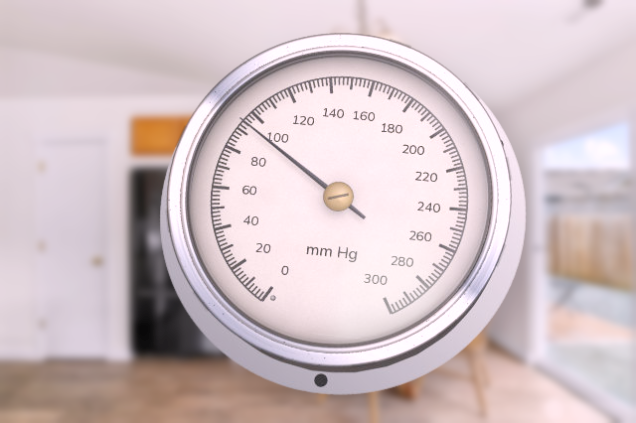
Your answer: 94 mmHg
